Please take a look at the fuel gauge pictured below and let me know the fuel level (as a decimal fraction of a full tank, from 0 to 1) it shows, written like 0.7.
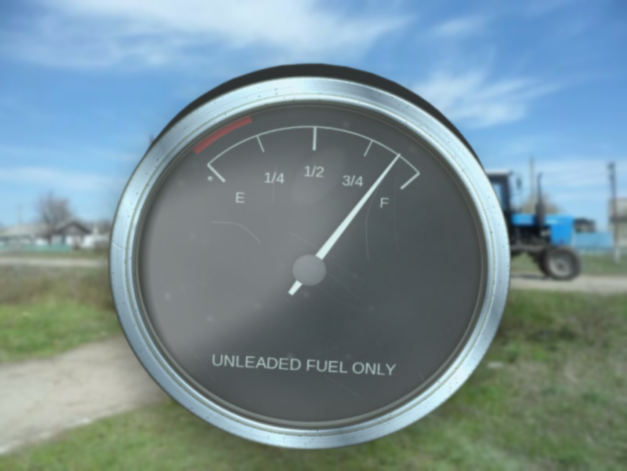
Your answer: 0.875
